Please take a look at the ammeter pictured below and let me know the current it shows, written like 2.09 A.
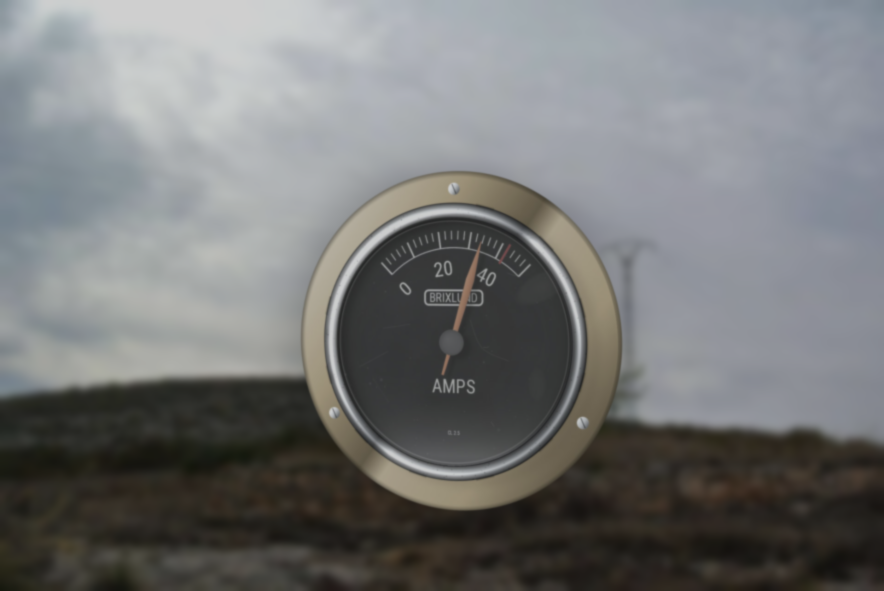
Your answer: 34 A
